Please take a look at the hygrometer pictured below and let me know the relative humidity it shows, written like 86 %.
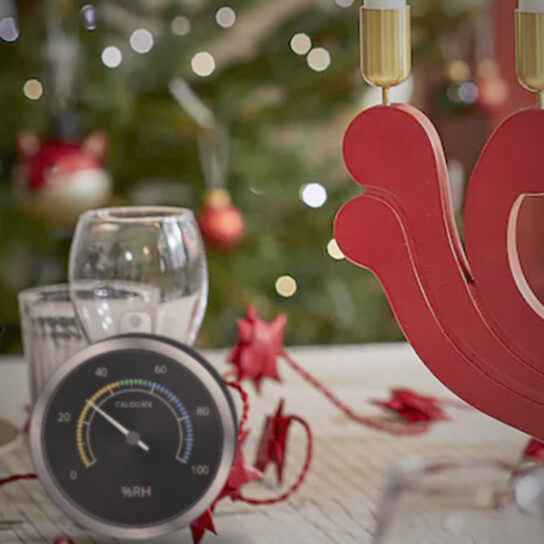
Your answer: 30 %
